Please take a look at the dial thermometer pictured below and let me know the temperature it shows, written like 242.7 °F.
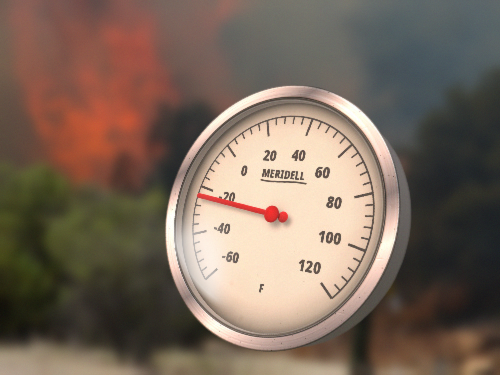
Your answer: -24 °F
